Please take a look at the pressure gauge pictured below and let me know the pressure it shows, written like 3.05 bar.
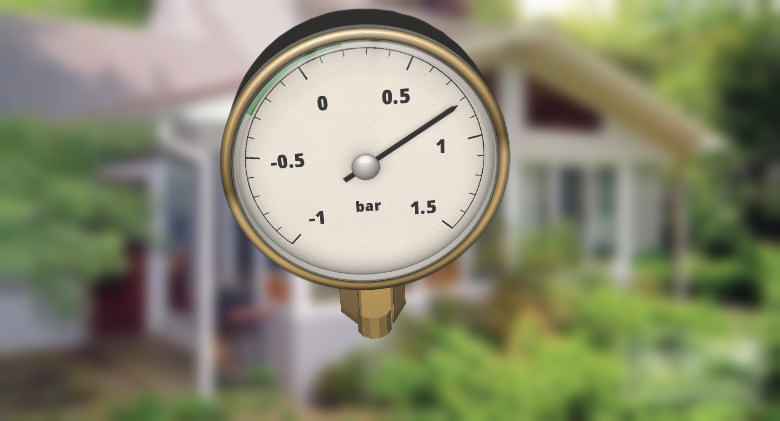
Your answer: 0.8 bar
